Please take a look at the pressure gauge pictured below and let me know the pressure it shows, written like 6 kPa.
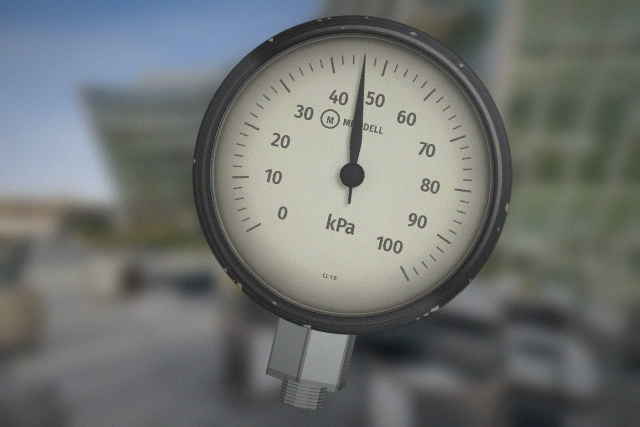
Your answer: 46 kPa
